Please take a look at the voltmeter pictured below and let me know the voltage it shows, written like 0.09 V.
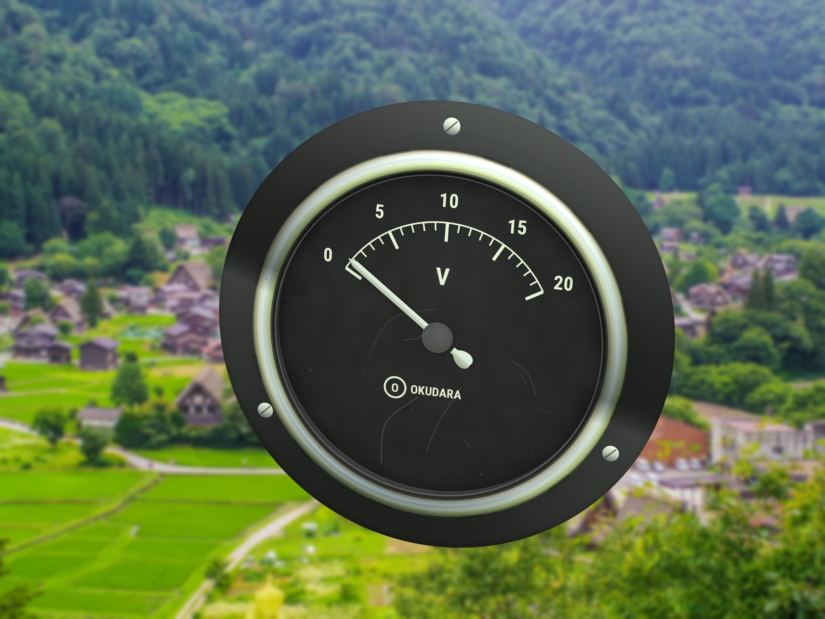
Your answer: 1 V
